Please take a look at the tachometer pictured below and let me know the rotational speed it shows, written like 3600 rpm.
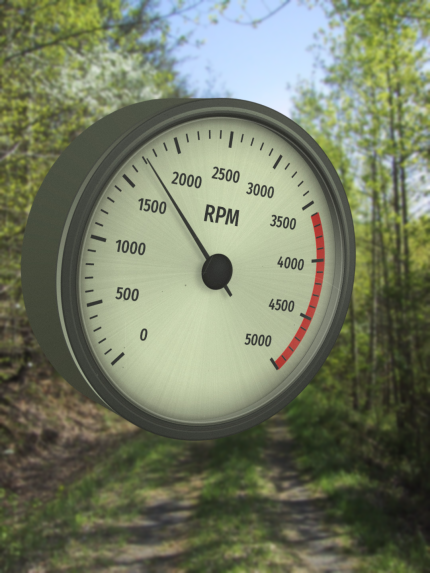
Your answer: 1700 rpm
